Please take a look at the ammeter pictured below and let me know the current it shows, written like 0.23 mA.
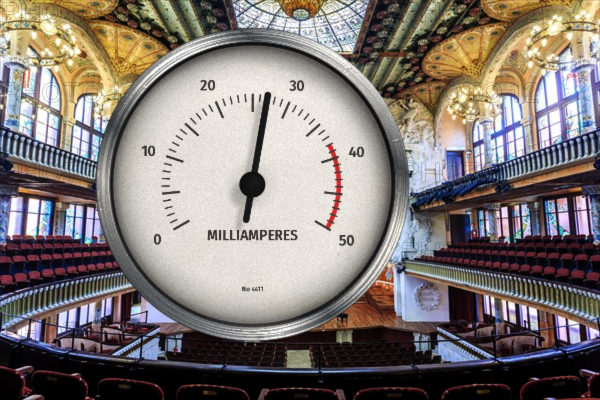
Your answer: 27 mA
